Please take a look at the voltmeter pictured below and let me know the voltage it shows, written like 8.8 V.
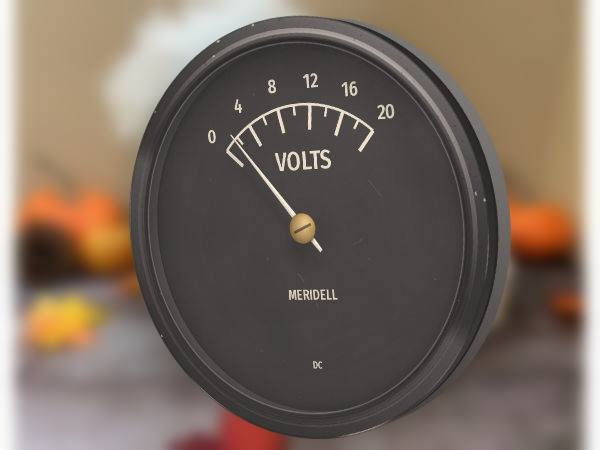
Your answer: 2 V
